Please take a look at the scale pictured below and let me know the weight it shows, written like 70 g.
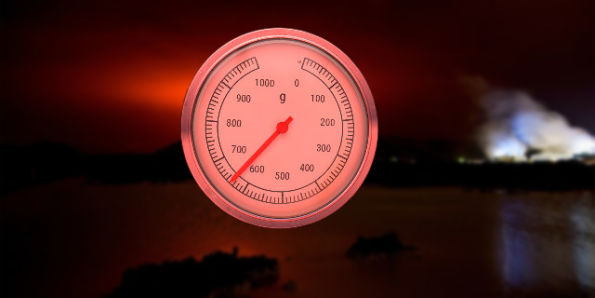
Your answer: 640 g
